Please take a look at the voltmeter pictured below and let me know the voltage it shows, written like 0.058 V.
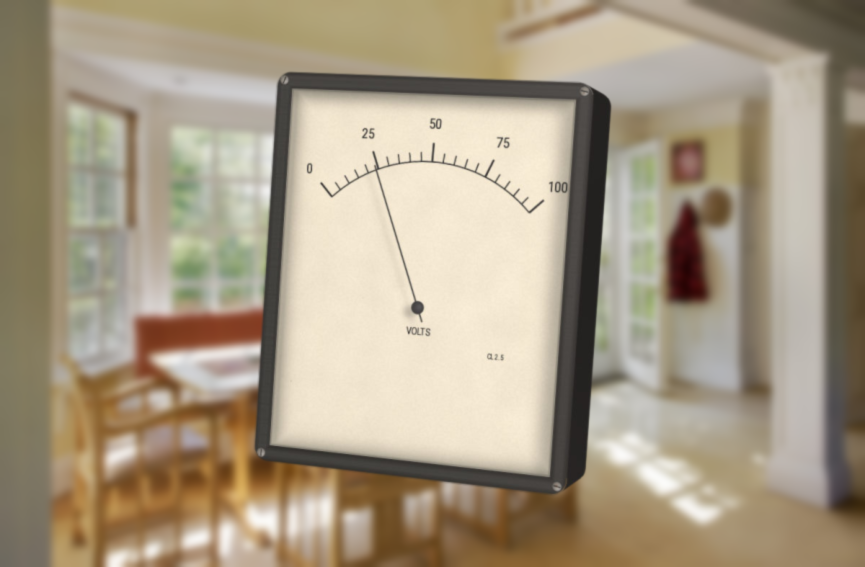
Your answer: 25 V
